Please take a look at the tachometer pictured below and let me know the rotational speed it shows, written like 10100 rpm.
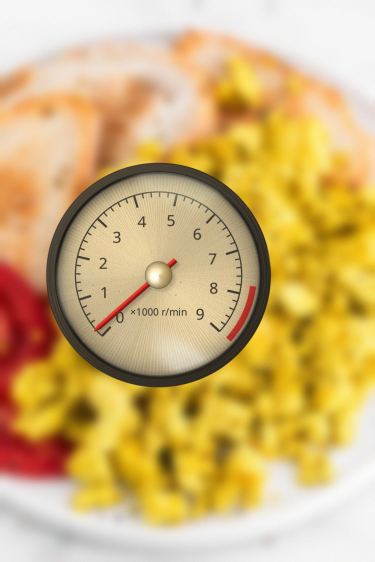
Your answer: 200 rpm
